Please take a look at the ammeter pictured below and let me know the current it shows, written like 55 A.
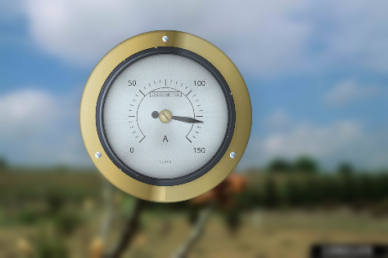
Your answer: 130 A
